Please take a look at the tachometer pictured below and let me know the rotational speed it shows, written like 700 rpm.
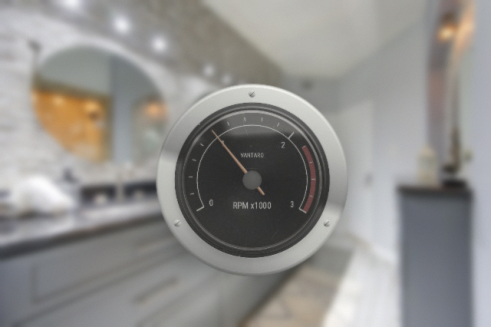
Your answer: 1000 rpm
